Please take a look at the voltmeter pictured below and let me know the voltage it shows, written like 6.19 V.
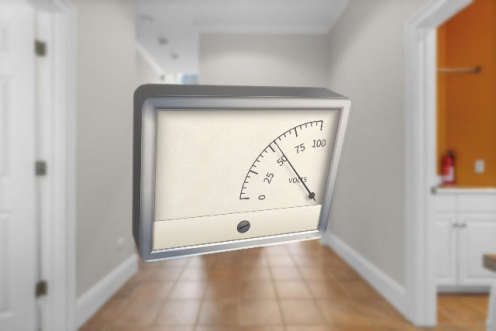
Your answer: 55 V
